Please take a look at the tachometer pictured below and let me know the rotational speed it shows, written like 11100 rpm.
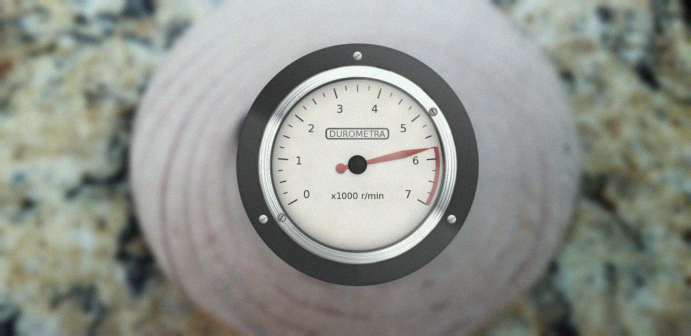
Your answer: 5750 rpm
